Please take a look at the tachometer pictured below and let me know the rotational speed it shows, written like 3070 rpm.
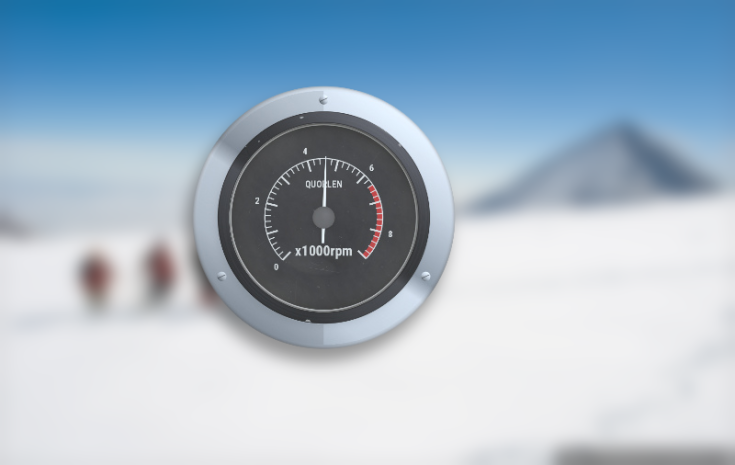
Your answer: 4600 rpm
